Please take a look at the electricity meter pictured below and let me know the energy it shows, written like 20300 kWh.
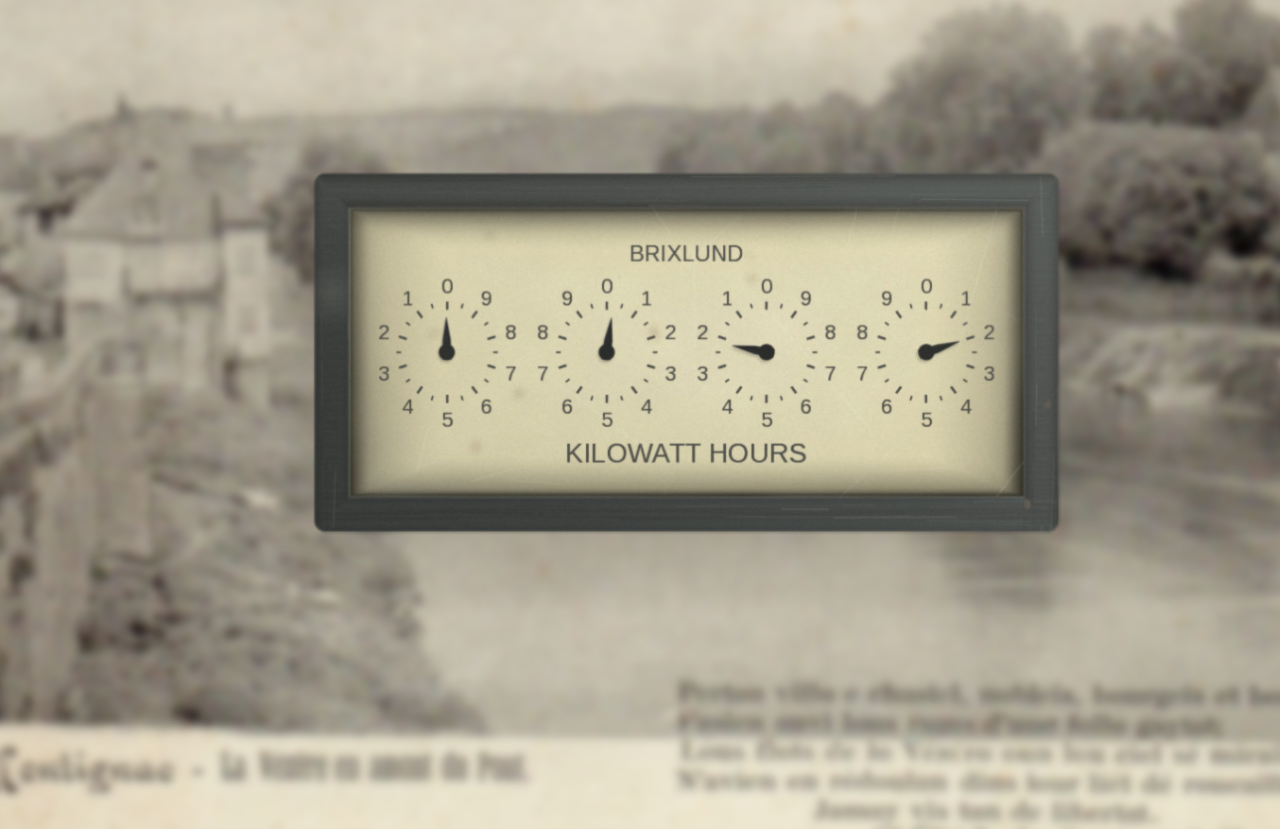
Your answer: 22 kWh
